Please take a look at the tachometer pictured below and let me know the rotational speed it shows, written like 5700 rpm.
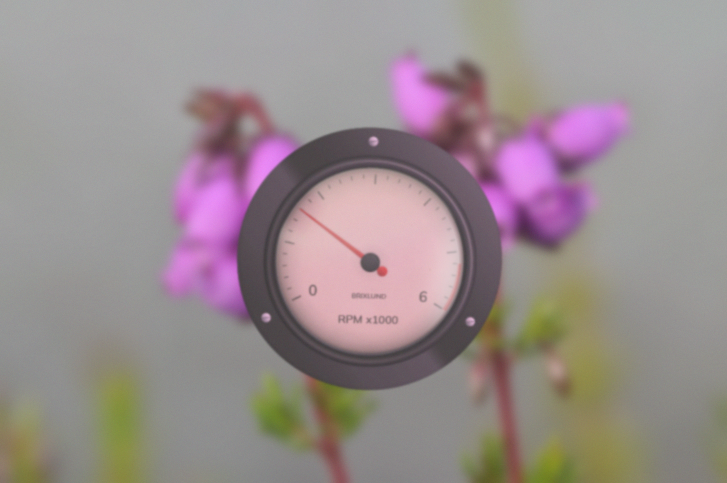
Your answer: 1600 rpm
